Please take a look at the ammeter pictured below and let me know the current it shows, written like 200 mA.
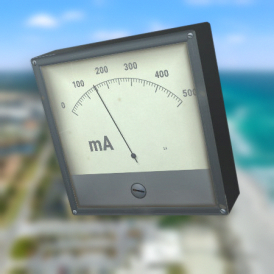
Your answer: 150 mA
